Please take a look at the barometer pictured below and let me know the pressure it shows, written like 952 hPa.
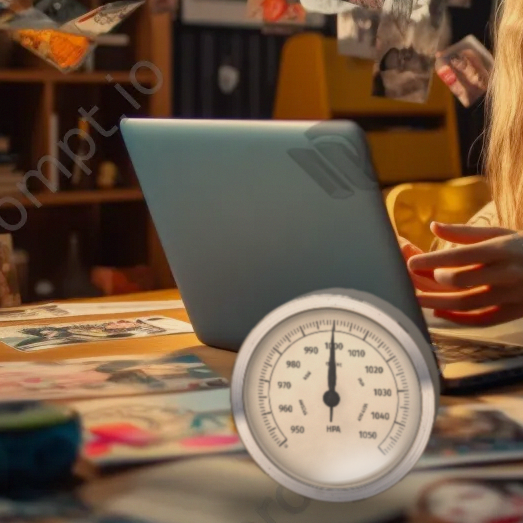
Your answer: 1000 hPa
